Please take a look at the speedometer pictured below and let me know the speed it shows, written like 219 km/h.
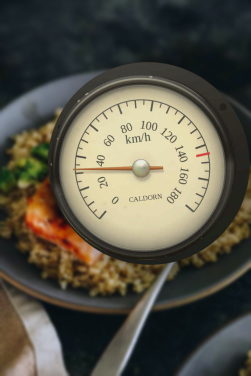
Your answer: 32.5 km/h
